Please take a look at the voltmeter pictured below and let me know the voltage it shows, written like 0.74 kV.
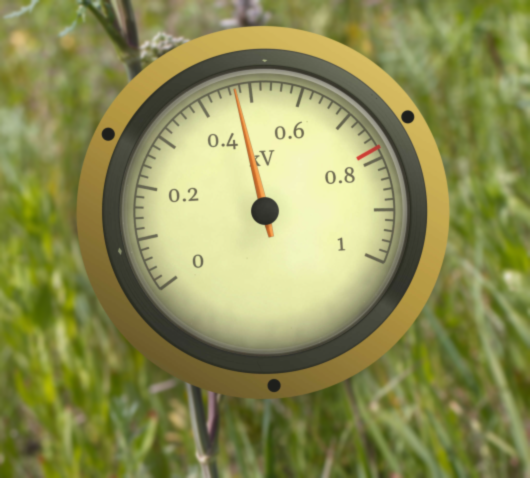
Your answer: 0.47 kV
